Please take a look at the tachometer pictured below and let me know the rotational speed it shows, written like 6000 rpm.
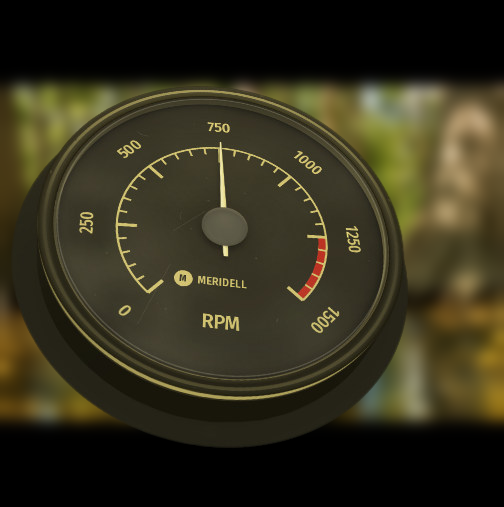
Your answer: 750 rpm
